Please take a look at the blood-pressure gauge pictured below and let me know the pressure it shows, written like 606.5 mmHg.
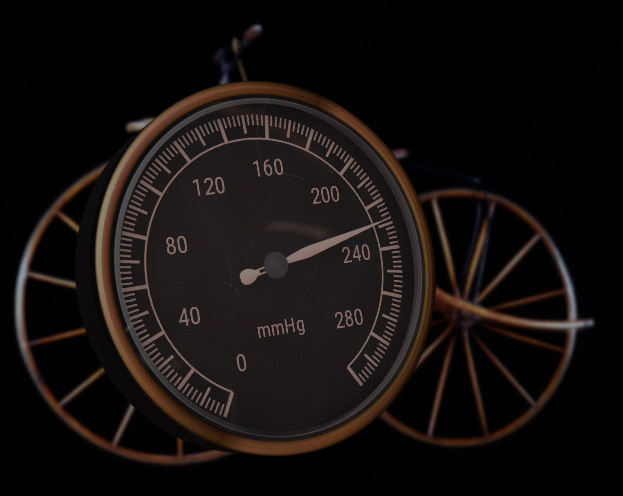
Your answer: 228 mmHg
